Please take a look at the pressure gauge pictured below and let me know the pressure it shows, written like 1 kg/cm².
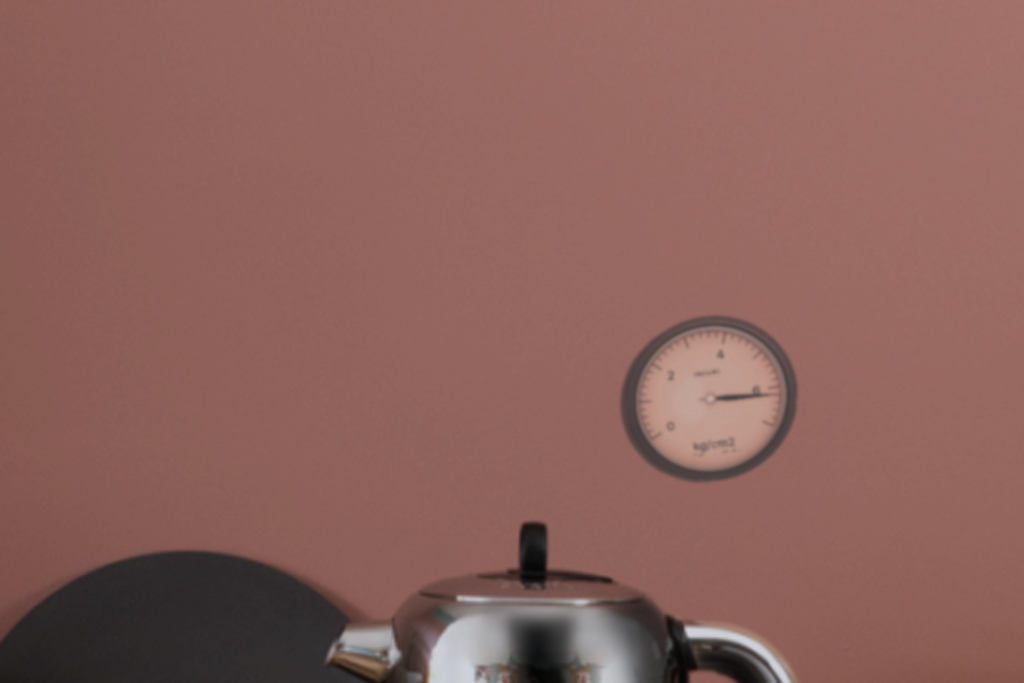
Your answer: 6.2 kg/cm²
